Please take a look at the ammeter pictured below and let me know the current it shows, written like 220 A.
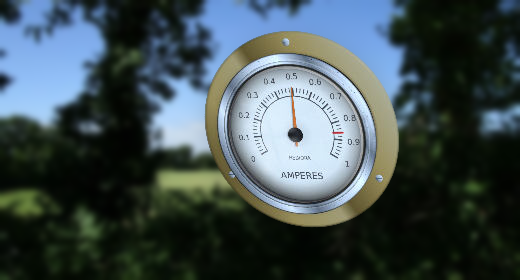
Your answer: 0.5 A
